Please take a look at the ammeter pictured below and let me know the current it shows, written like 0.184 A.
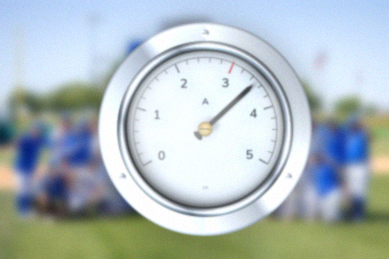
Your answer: 3.5 A
